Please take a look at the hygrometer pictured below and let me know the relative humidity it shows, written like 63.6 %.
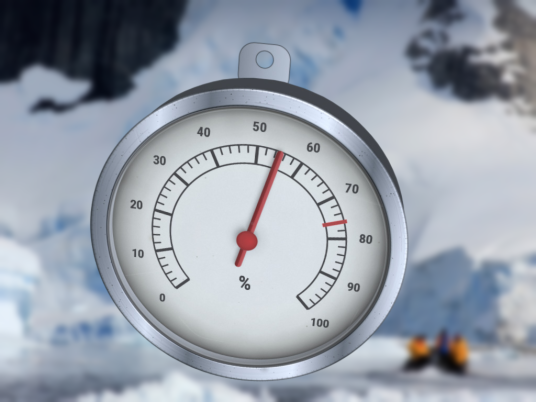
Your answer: 55 %
